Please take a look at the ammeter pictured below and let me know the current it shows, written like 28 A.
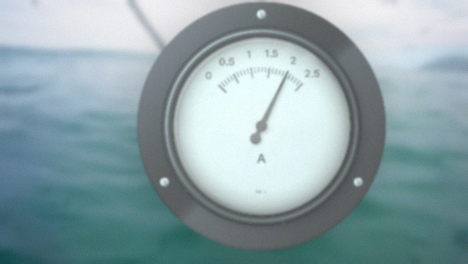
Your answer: 2 A
